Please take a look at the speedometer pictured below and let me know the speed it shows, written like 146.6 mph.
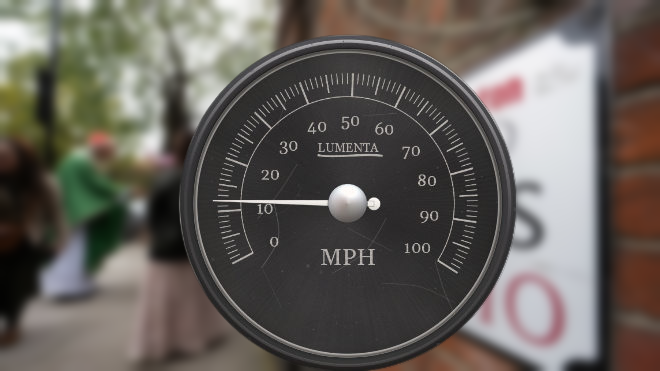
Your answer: 12 mph
